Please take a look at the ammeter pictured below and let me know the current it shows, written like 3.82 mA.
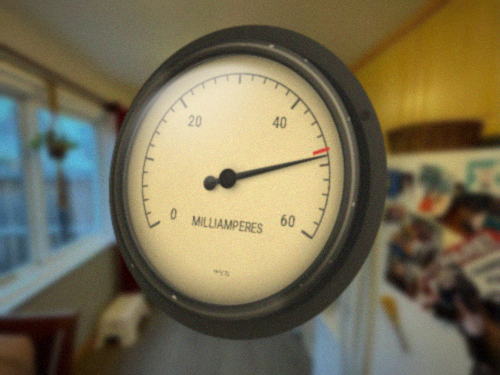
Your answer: 49 mA
